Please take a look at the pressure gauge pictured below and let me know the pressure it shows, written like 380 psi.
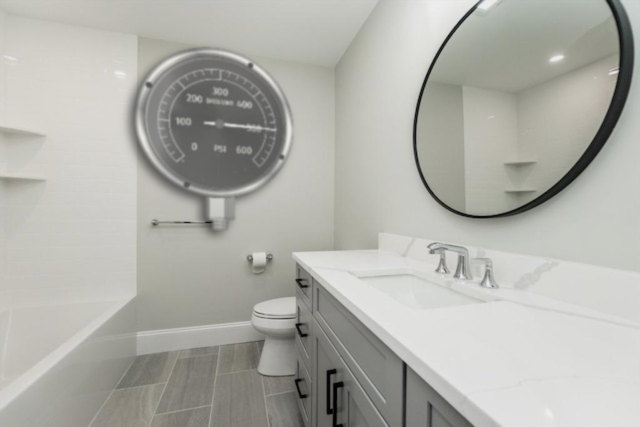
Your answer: 500 psi
